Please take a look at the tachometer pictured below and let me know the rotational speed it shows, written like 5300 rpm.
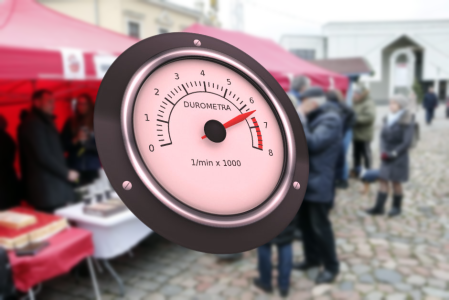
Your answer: 6400 rpm
